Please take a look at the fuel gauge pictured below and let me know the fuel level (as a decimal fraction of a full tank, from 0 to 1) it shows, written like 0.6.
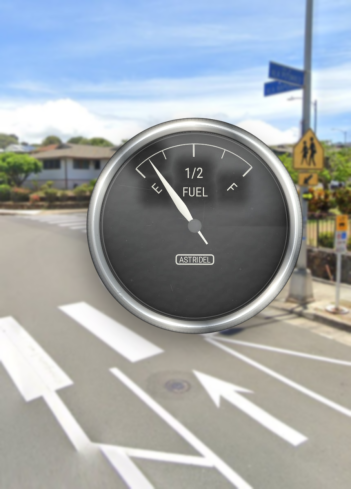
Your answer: 0.125
